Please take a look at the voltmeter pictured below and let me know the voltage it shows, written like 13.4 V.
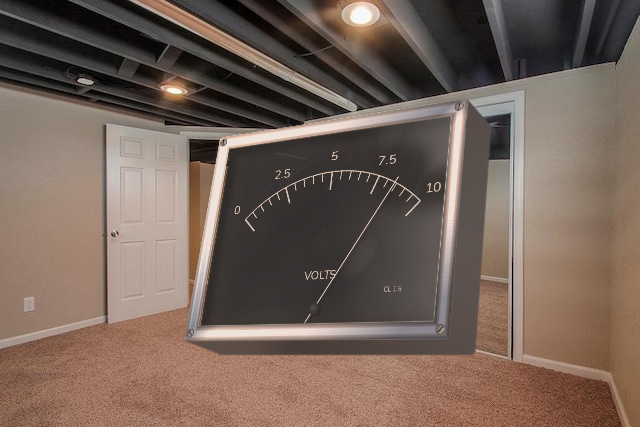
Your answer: 8.5 V
